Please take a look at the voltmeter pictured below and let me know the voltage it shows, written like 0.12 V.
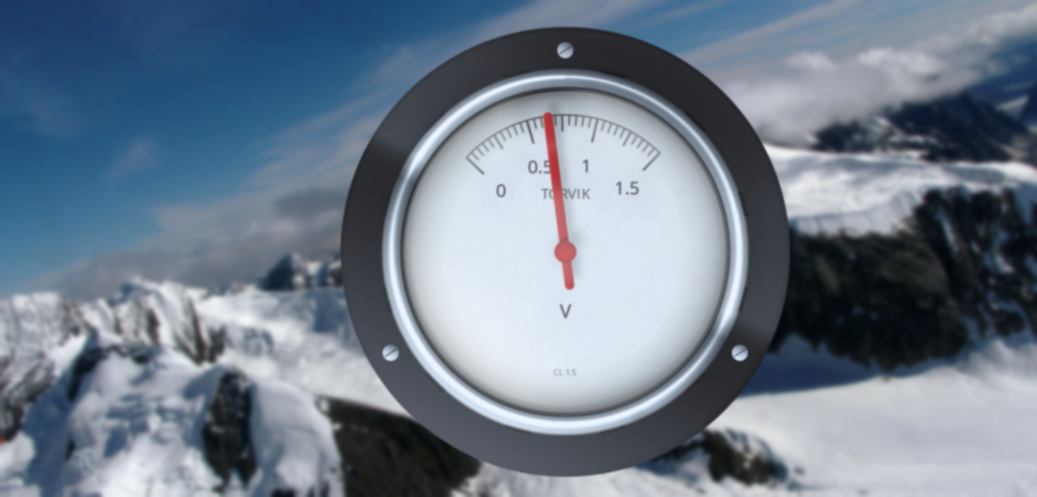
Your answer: 0.65 V
